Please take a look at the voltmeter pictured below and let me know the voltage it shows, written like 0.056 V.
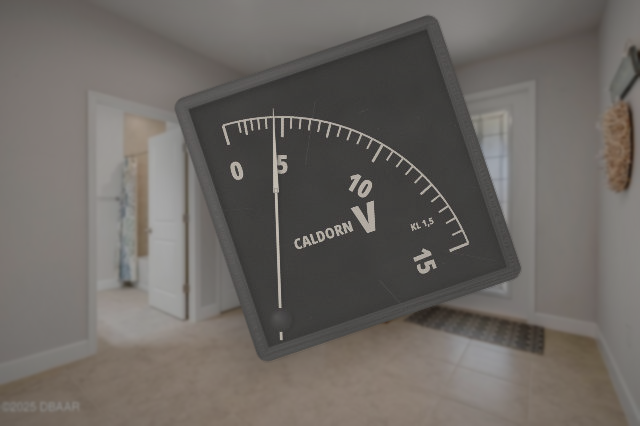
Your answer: 4.5 V
